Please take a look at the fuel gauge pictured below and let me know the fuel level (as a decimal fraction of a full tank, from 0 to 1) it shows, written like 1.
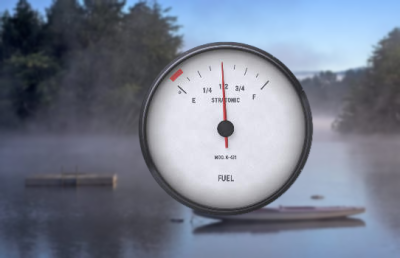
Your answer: 0.5
